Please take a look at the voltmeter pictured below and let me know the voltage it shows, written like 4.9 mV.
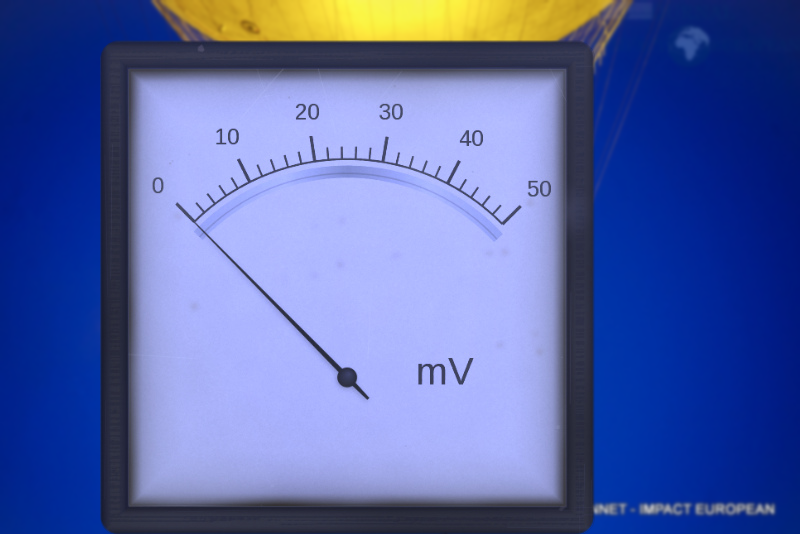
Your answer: 0 mV
